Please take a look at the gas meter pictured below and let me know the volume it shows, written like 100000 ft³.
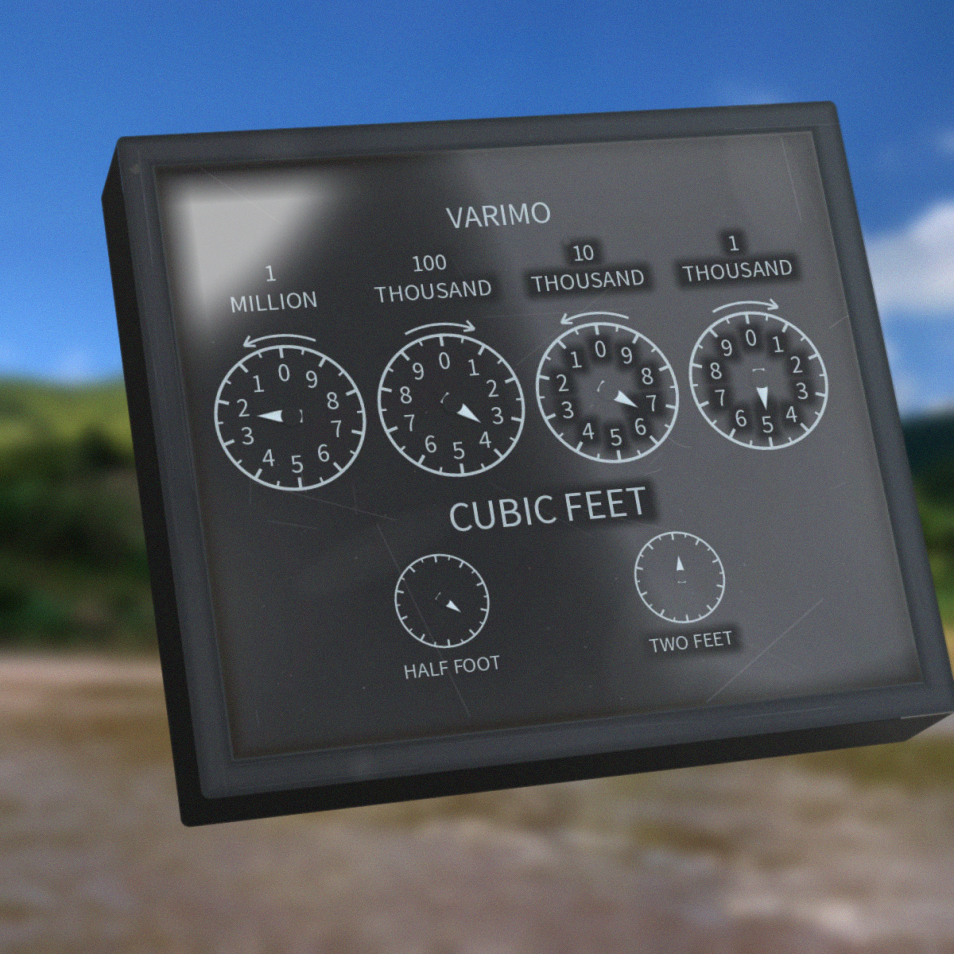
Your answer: 236500 ft³
